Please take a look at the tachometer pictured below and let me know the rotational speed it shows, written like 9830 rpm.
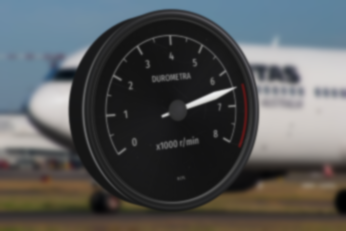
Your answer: 6500 rpm
